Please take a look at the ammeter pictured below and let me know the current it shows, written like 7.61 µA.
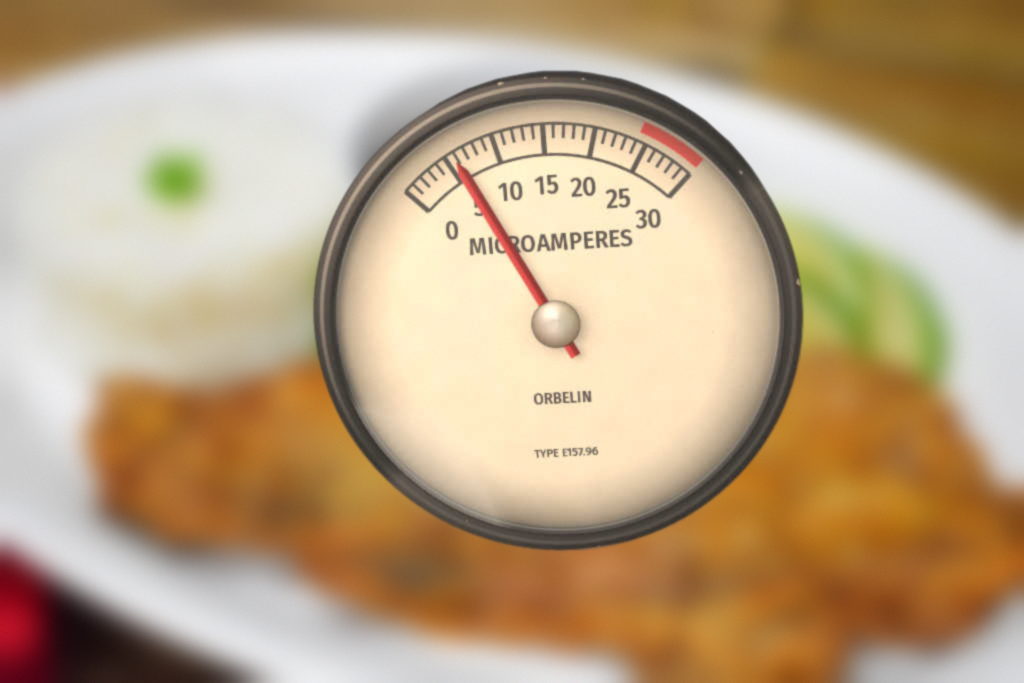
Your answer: 6 µA
